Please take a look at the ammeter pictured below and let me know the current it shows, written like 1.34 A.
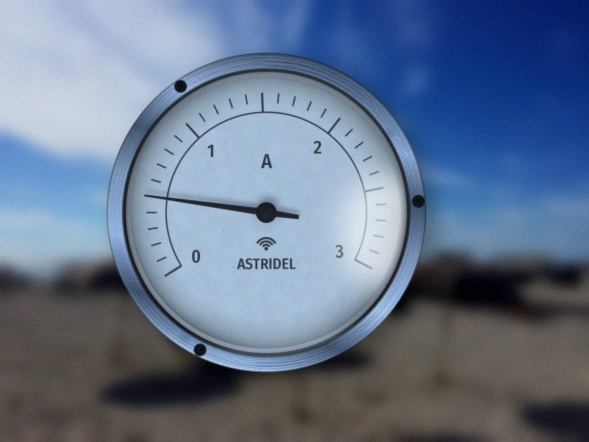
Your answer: 0.5 A
